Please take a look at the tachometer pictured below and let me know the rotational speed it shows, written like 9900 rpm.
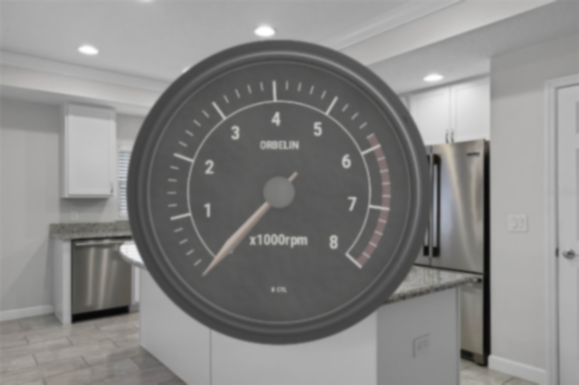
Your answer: 0 rpm
